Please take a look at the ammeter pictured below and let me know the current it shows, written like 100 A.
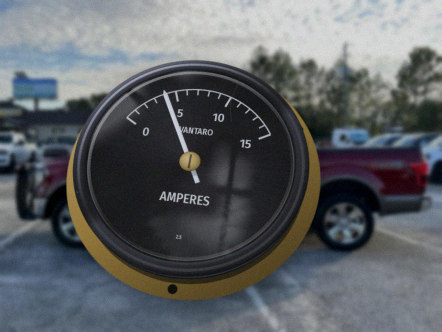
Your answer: 4 A
